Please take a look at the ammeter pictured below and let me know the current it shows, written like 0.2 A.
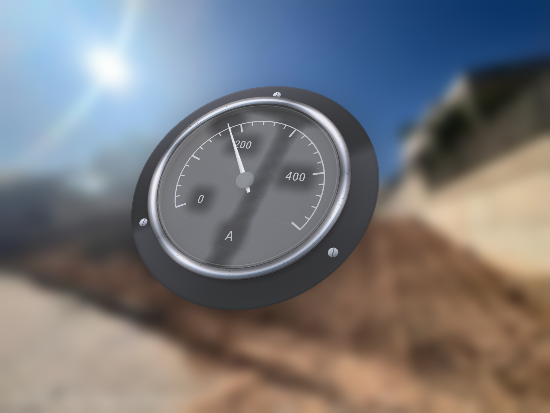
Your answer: 180 A
